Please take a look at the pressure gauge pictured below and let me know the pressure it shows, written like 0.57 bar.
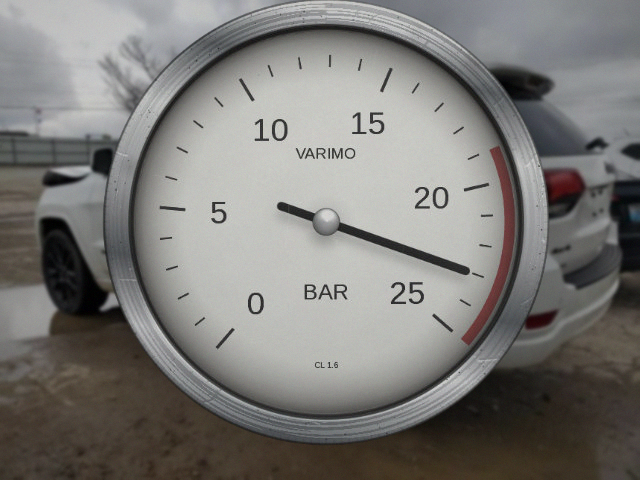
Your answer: 23 bar
